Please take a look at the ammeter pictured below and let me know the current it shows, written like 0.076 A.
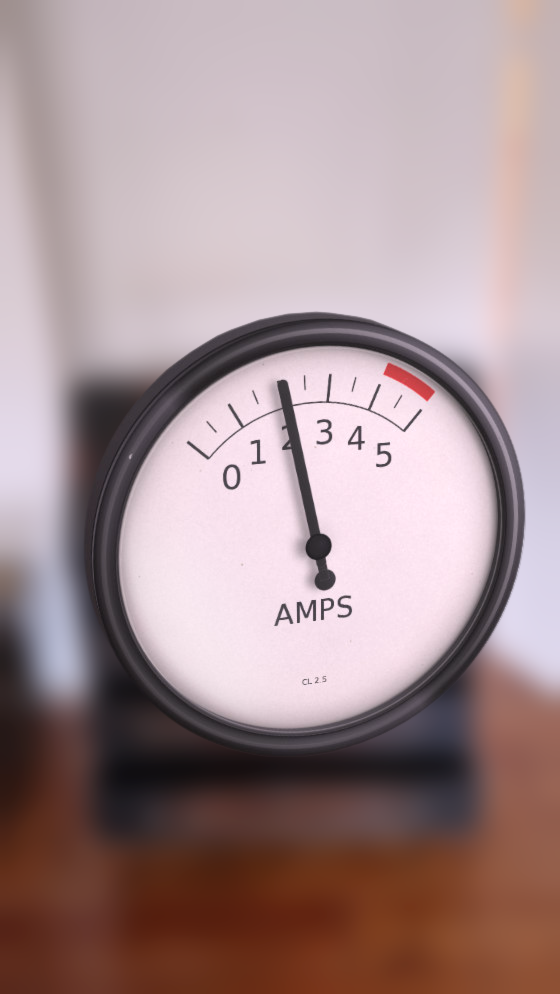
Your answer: 2 A
